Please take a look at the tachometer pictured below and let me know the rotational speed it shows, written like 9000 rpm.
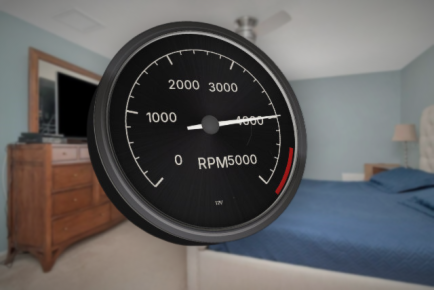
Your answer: 4000 rpm
